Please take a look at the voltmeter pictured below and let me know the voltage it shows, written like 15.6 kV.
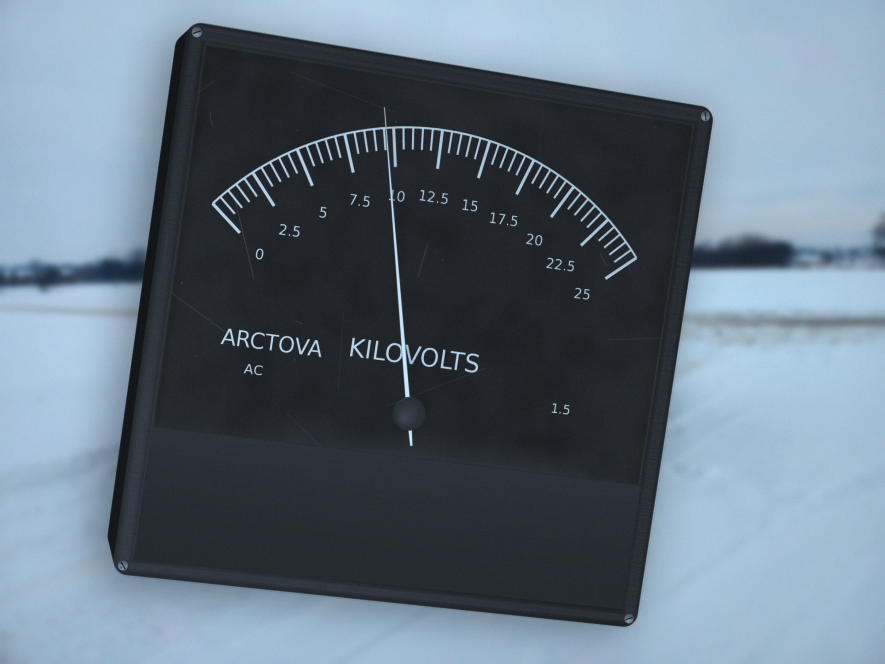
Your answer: 9.5 kV
